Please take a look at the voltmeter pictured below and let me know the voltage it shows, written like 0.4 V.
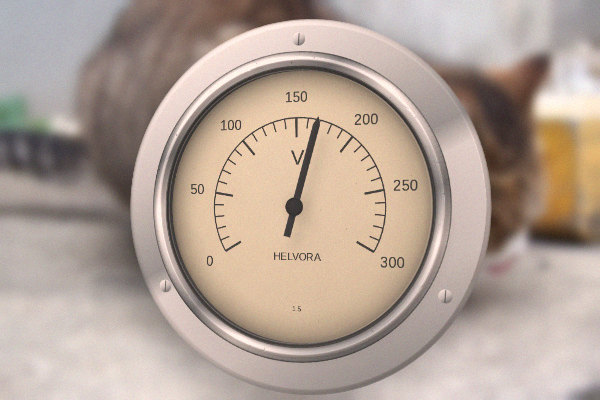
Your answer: 170 V
